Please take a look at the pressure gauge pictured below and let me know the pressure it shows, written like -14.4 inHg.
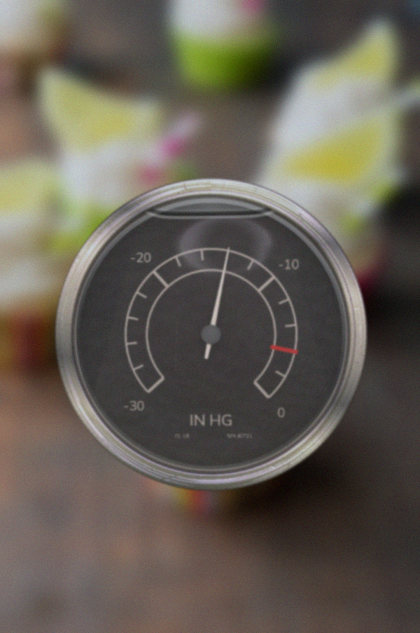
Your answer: -14 inHg
